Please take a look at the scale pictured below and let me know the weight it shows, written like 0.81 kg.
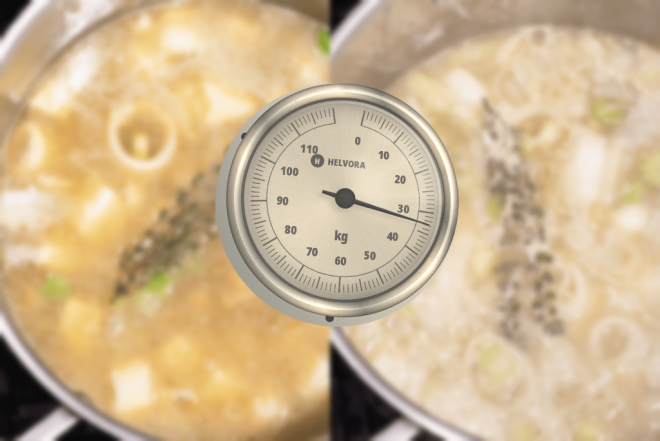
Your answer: 33 kg
